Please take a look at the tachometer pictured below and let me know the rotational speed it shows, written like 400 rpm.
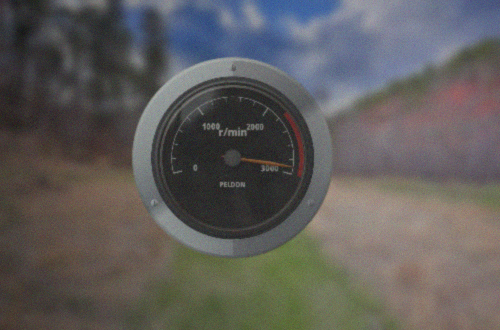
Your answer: 2900 rpm
